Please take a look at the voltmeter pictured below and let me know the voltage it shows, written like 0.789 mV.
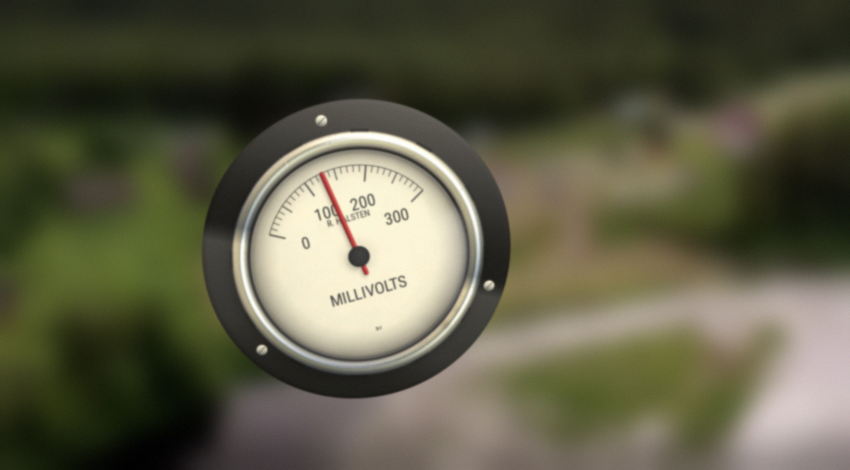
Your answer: 130 mV
